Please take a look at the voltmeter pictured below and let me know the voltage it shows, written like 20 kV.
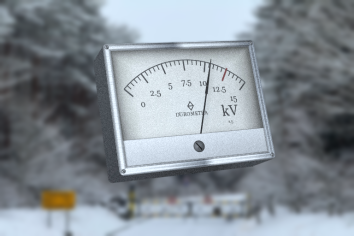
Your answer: 10.5 kV
